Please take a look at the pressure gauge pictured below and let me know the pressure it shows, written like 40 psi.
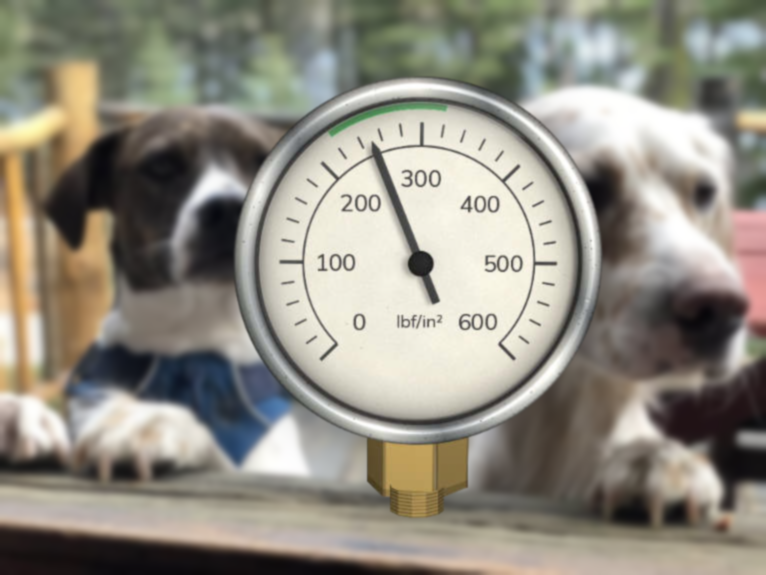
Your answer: 250 psi
